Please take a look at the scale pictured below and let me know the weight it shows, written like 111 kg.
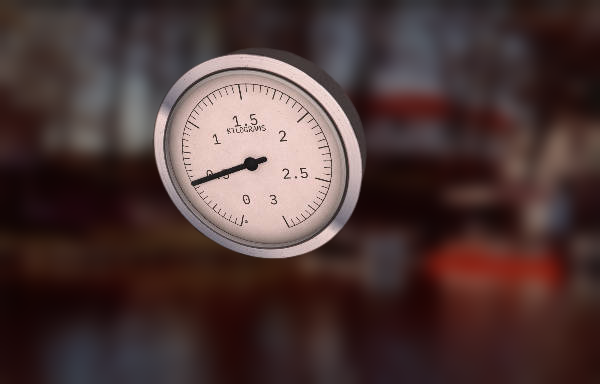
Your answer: 0.5 kg
